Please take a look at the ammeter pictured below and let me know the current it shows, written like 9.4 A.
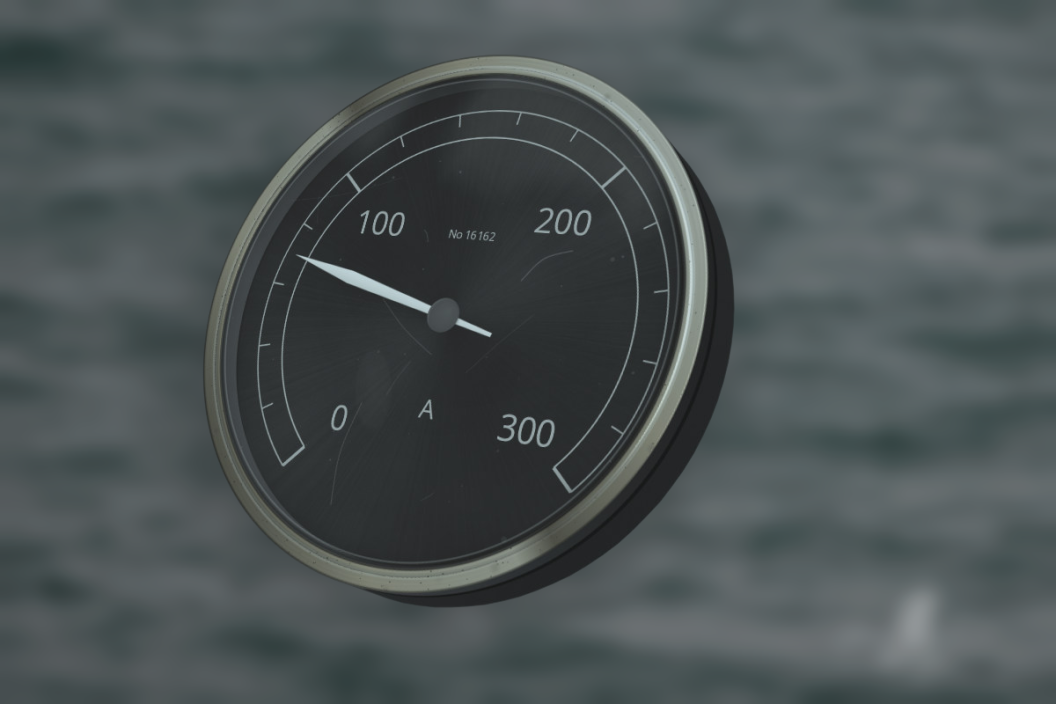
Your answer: 70 A
